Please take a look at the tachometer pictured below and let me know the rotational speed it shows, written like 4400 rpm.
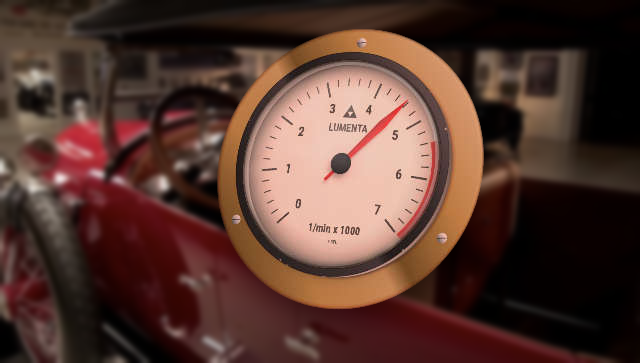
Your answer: 4600 rpm
